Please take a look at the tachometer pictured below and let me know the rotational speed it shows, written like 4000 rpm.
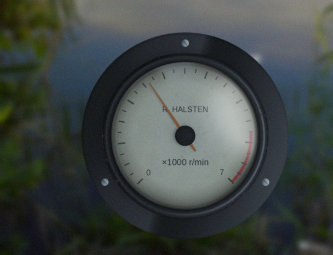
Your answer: 2625 rpm
